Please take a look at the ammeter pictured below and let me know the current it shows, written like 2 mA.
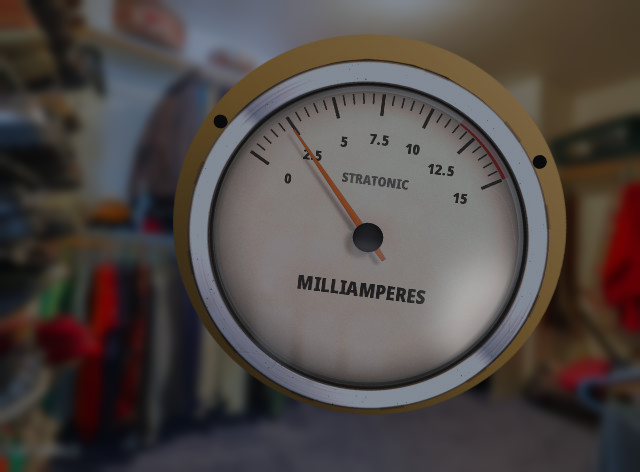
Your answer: 2.5 mA
